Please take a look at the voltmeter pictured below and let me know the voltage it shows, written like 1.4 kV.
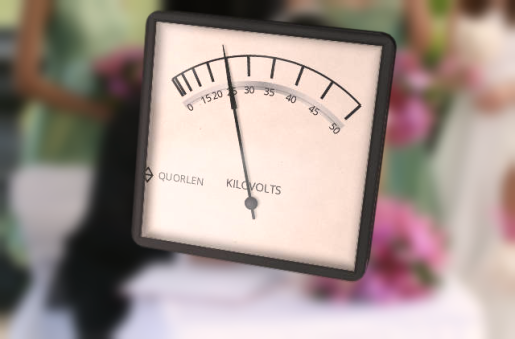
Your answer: 25 kV
